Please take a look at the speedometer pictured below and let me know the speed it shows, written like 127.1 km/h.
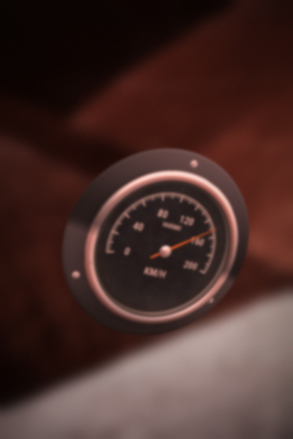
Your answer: 150 km/h
